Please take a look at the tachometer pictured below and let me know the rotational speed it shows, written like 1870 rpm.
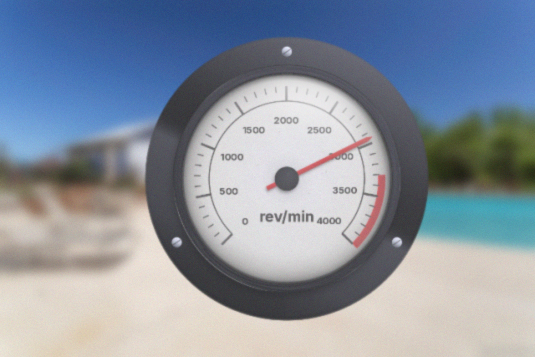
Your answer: 2950 rpm
